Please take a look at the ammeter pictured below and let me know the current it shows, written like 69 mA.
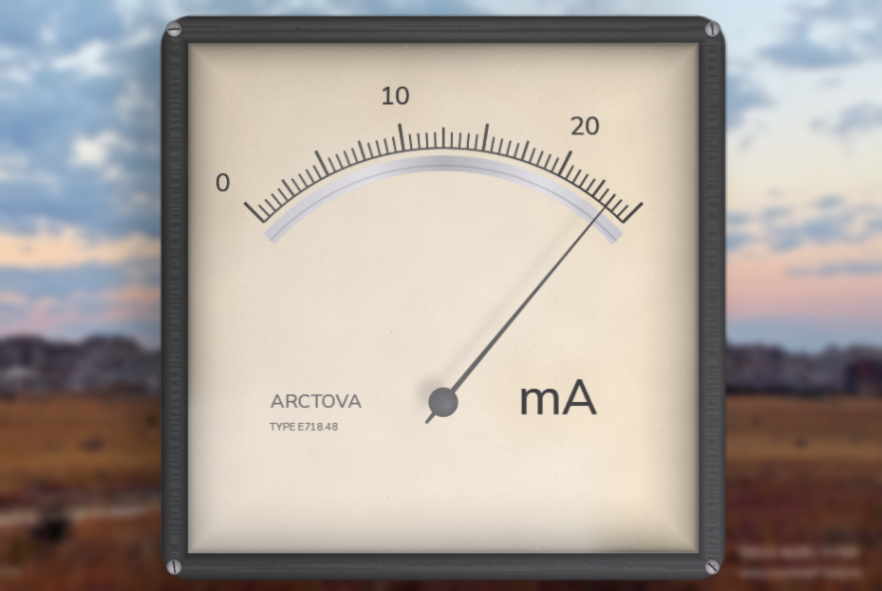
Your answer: 23.5 mA
